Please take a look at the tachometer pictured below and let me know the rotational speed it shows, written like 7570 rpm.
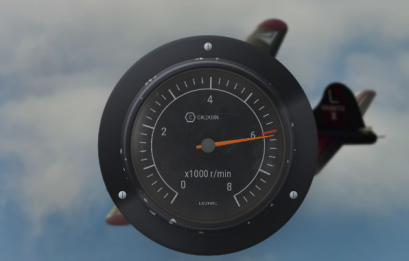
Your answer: 6100 rpm
